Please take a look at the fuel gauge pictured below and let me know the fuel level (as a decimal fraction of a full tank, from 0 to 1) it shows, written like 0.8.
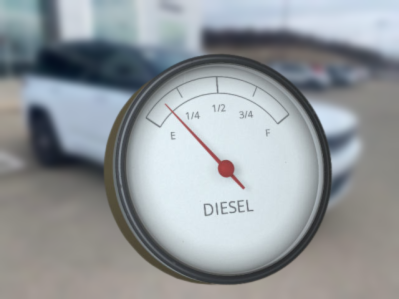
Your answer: 0.125
